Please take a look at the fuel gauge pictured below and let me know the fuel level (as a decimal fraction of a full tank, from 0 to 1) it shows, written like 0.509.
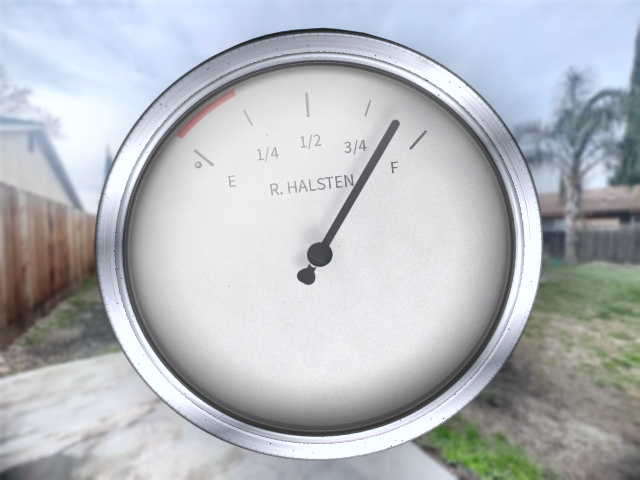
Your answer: 0.875
